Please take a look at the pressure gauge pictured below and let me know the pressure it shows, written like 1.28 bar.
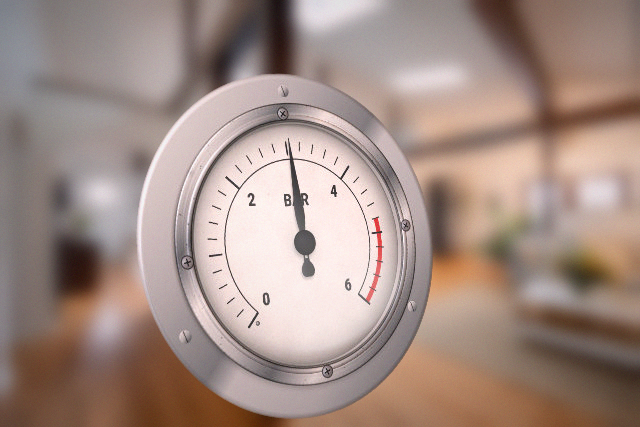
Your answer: 3 bar
